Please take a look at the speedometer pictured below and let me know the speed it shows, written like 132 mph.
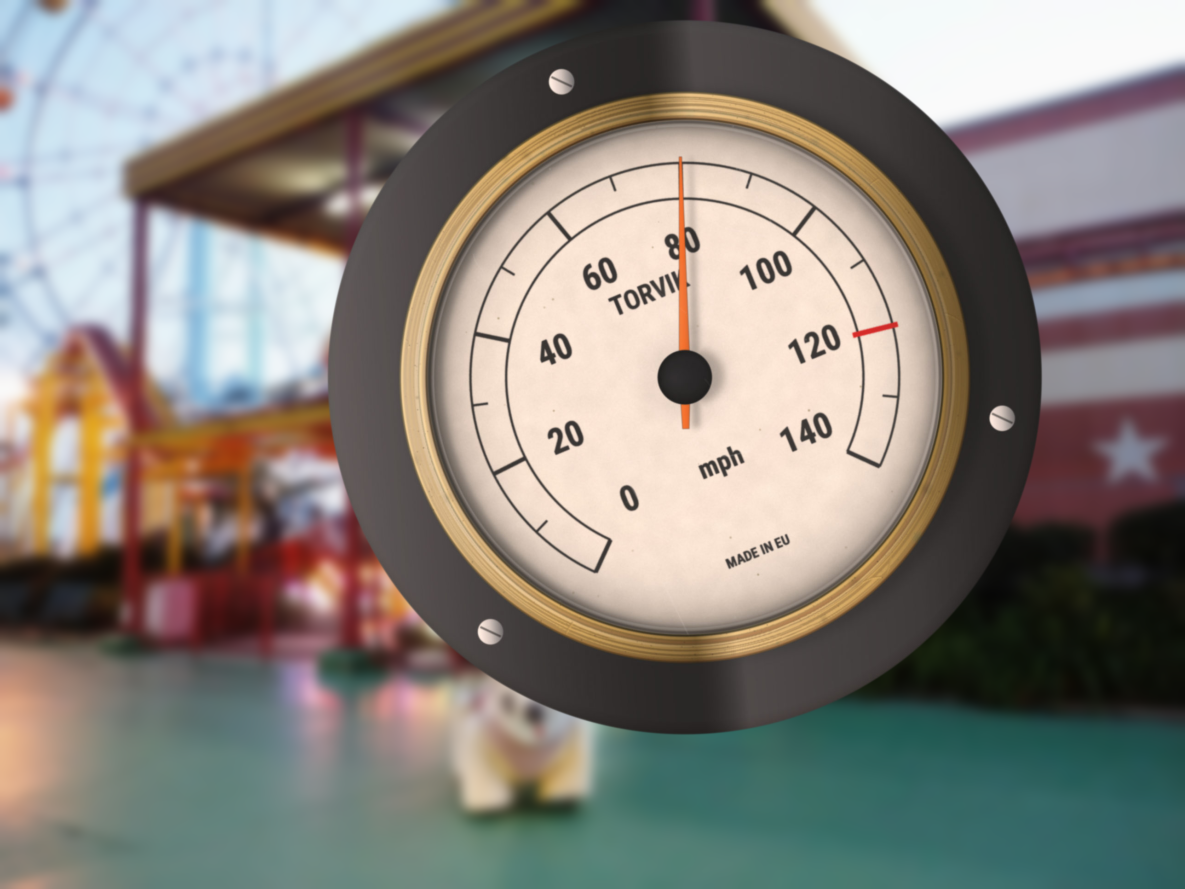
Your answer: 80 mph
